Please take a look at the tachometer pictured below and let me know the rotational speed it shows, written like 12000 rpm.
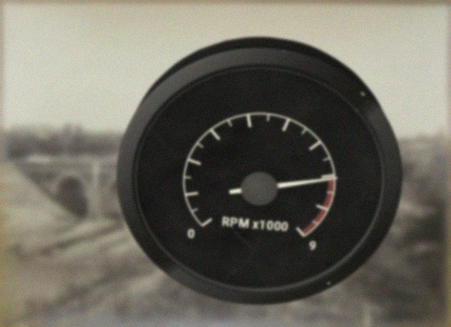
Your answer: 7000 rpm
